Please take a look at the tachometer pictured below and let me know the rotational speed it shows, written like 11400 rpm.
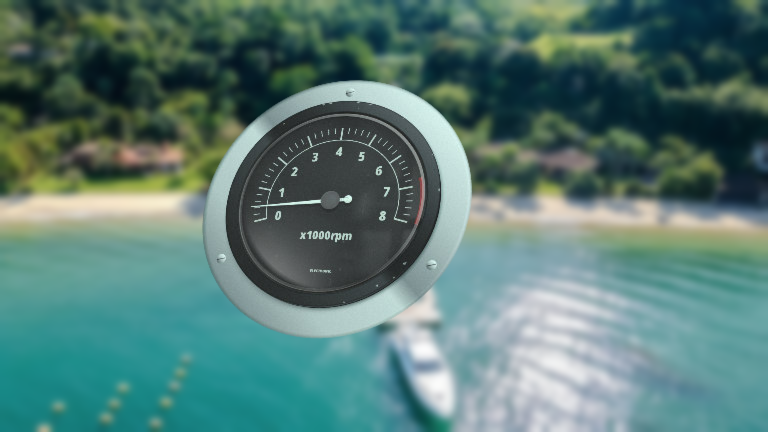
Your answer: 400 rpm
